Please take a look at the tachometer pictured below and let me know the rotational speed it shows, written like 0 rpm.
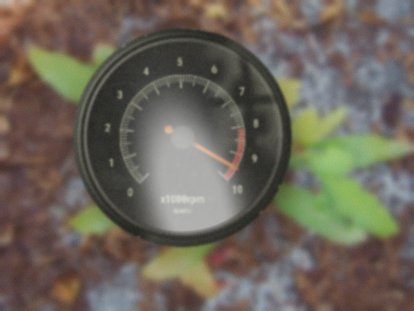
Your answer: 9500 rpm
